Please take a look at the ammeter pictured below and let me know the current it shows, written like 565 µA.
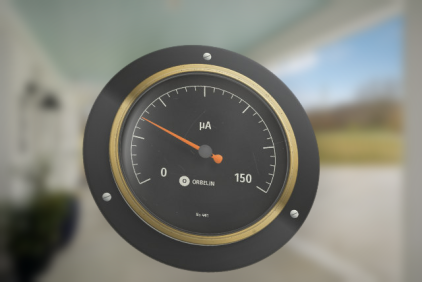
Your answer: 35 µA
